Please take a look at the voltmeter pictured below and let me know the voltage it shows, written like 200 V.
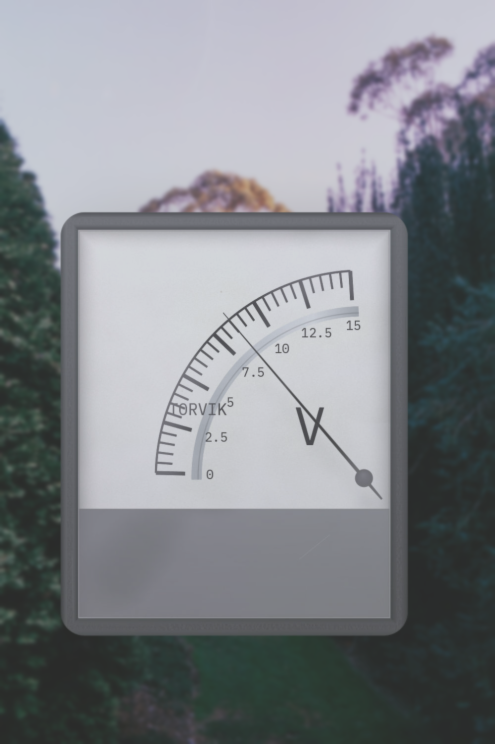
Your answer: 8.5 V
